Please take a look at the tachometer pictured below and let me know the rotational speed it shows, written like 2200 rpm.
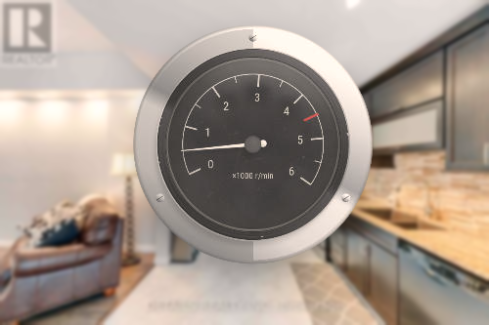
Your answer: 500 rpm
